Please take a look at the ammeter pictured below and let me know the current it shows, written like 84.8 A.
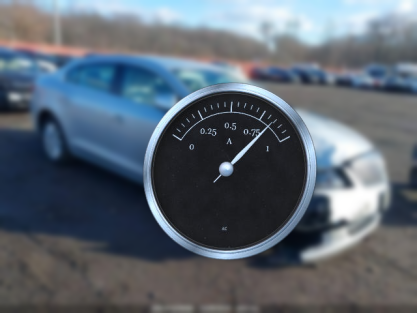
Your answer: 0.85 A
